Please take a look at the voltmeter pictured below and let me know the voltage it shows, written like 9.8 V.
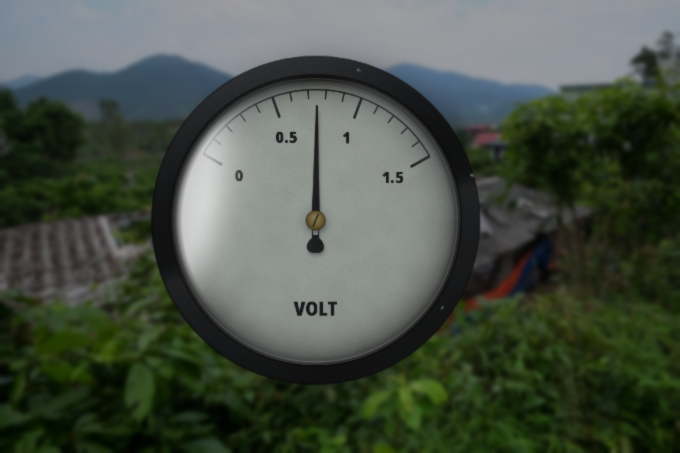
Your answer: 0.75 V
